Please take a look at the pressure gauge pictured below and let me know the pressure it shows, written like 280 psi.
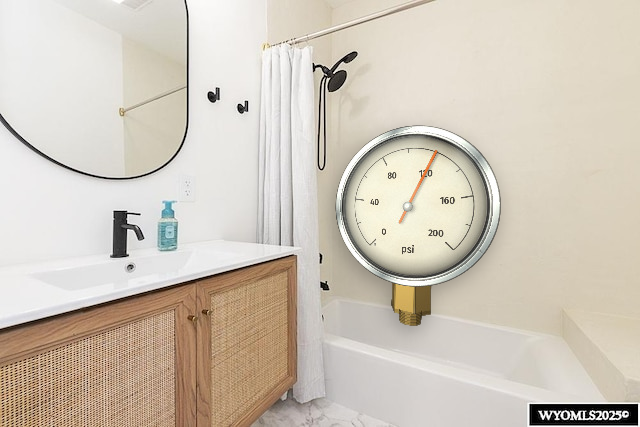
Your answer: 120 psi
